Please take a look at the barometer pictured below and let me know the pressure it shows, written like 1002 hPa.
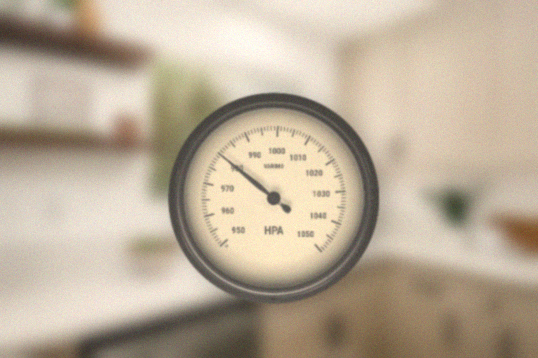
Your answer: 980 hPa
